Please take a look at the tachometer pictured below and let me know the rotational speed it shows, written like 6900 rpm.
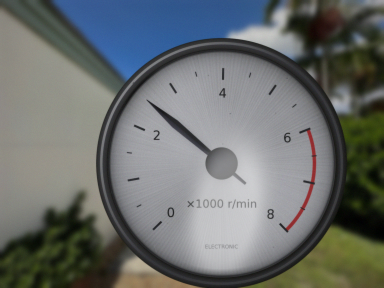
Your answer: 2500 rpm
